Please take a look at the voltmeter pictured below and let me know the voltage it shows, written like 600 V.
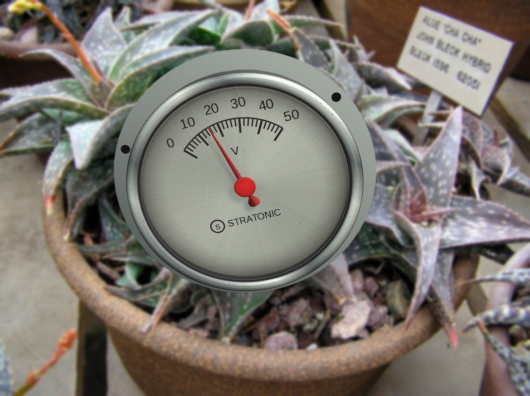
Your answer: 16 V
